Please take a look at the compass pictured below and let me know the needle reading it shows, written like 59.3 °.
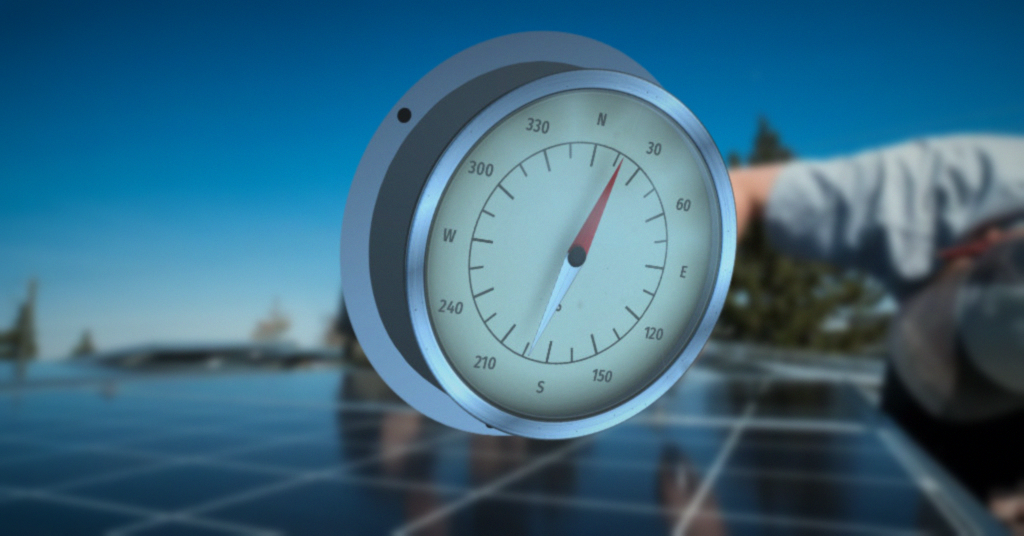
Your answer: 15 °
